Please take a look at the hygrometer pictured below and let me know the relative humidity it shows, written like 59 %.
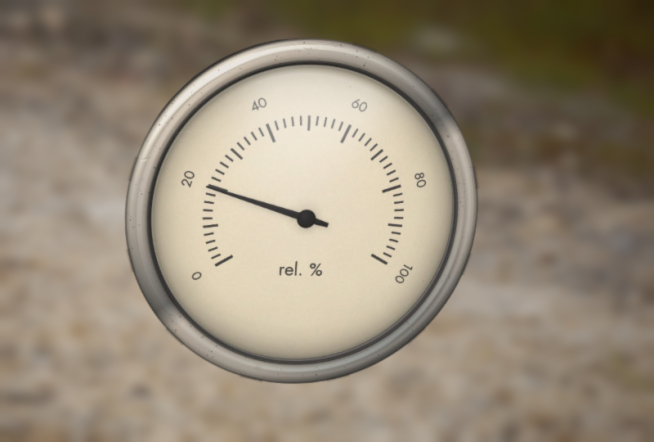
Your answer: 20 %
